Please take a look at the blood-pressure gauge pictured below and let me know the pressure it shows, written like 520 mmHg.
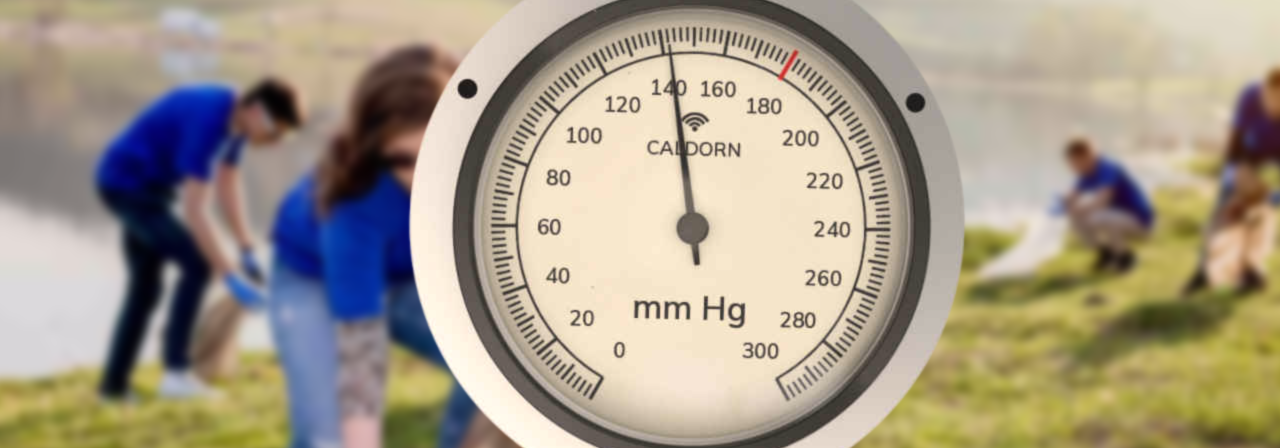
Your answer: 142 mmHg
